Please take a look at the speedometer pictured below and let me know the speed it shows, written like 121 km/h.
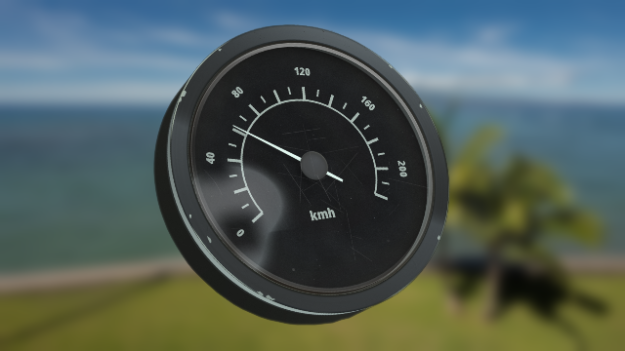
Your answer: 60 km/h
